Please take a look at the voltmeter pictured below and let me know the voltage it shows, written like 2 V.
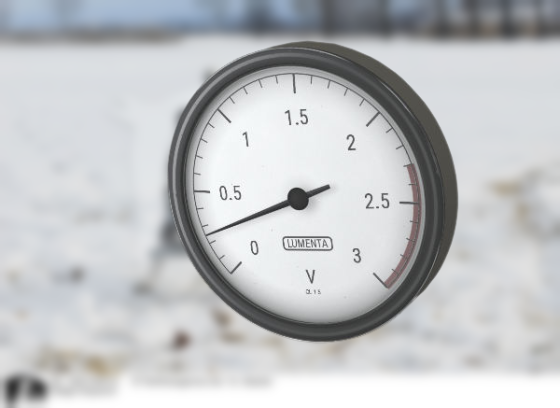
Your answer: 0.25 V
